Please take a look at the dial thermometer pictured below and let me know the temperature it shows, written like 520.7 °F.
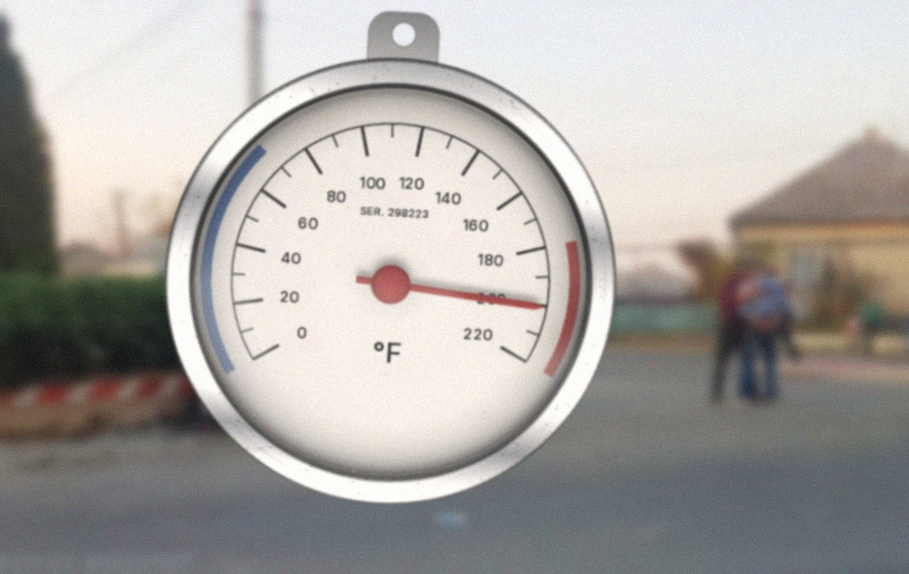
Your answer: 200 °F
